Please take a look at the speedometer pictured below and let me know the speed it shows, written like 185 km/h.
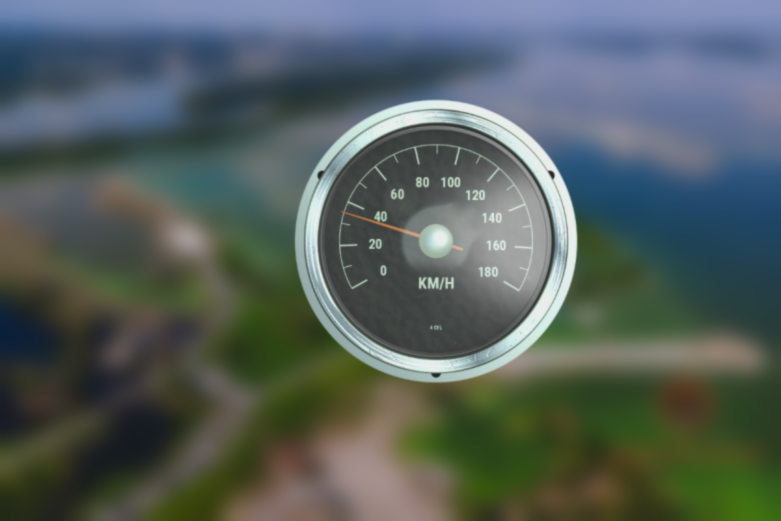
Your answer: 35 km/h
